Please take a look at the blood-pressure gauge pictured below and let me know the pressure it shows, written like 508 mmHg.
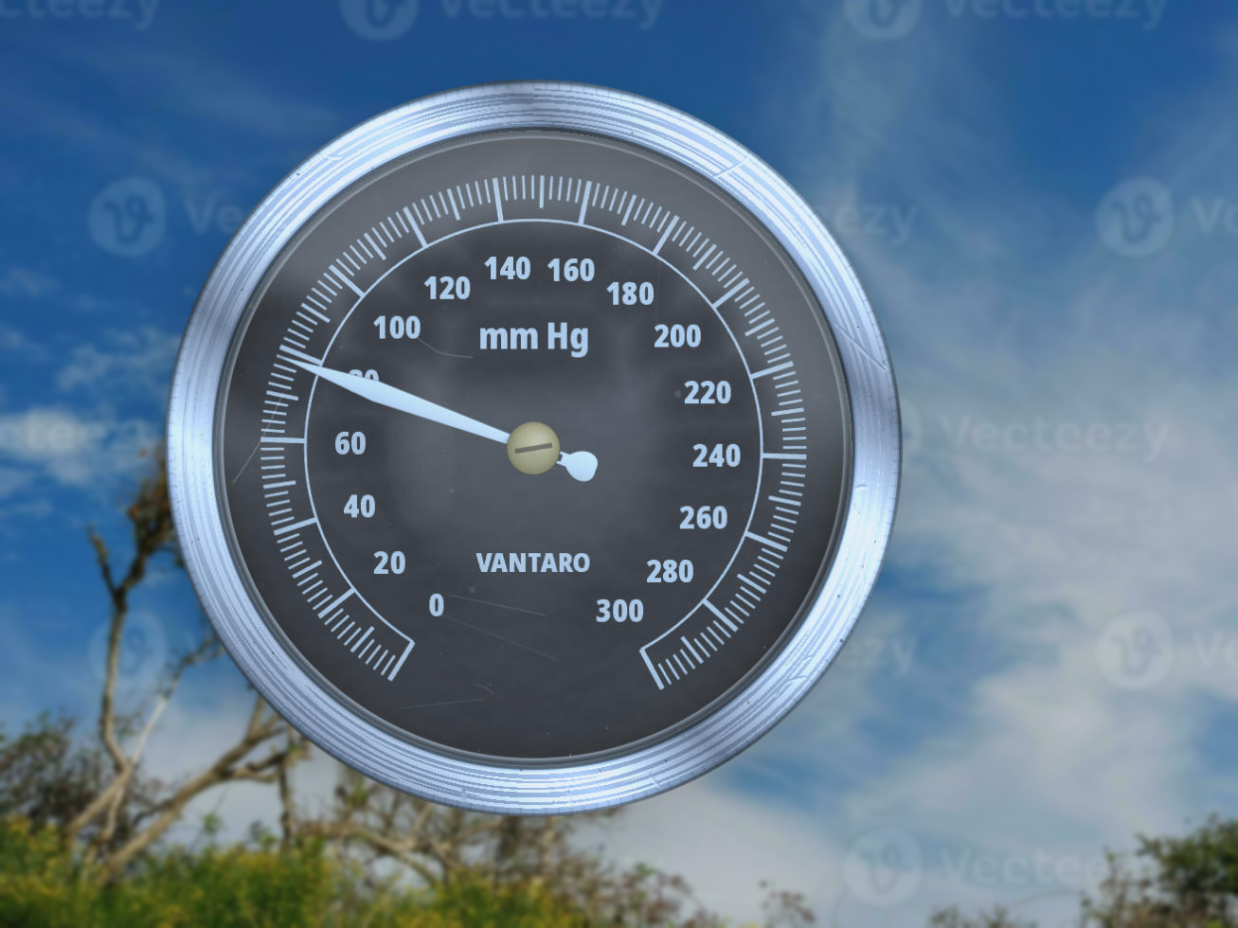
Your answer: 78 mmHg
